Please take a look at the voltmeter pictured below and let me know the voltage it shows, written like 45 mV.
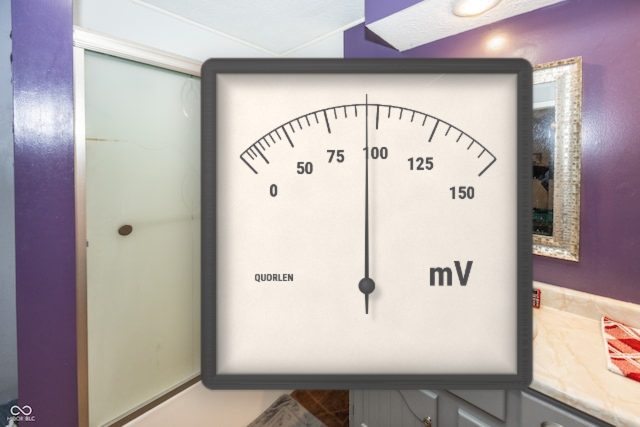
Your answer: 95 mV
